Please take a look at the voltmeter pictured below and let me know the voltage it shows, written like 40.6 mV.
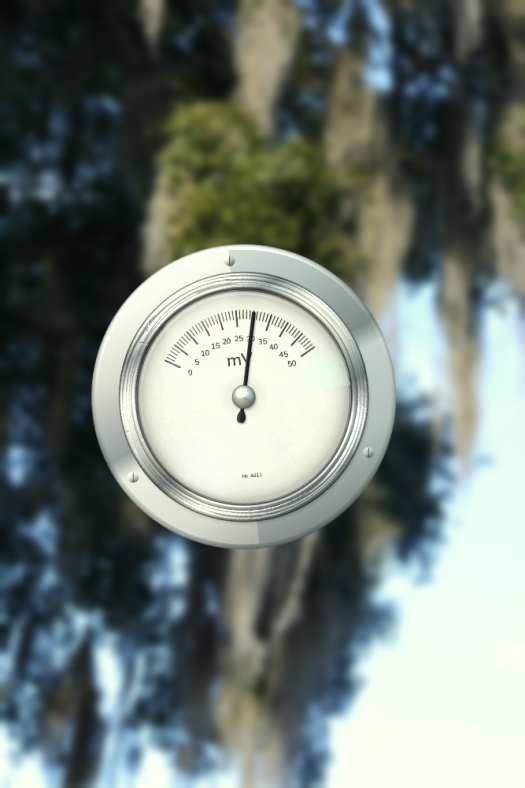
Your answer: 30 mV
